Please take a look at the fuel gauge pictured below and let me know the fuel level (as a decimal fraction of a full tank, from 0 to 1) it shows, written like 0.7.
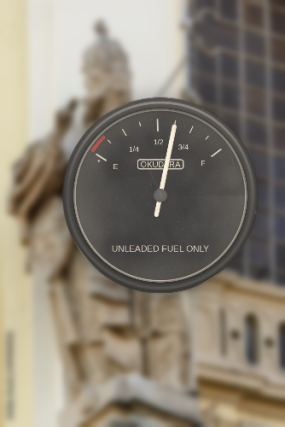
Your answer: 0.625
